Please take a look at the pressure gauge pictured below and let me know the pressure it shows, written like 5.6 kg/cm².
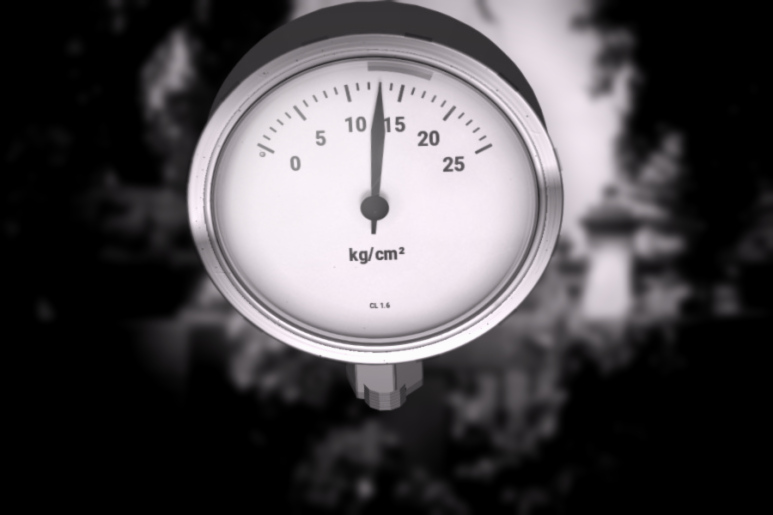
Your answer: 13 kg/cm²
